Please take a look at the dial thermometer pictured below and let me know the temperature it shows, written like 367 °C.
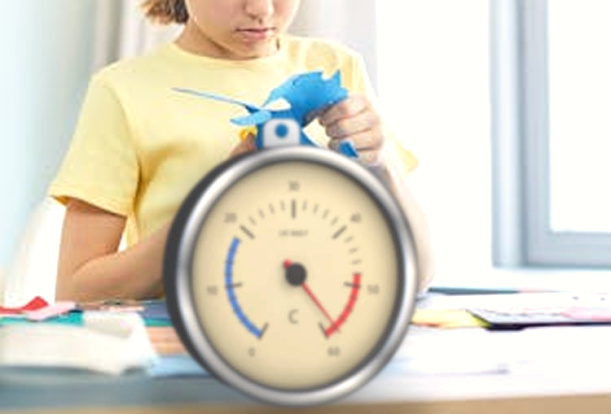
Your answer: 58 °C
